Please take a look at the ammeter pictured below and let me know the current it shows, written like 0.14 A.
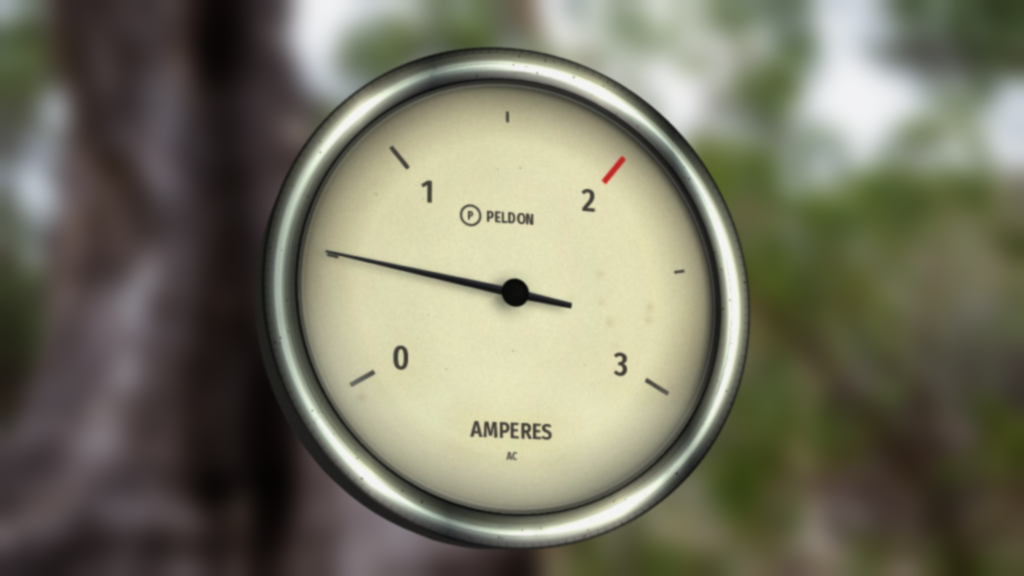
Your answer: 0.5 A
